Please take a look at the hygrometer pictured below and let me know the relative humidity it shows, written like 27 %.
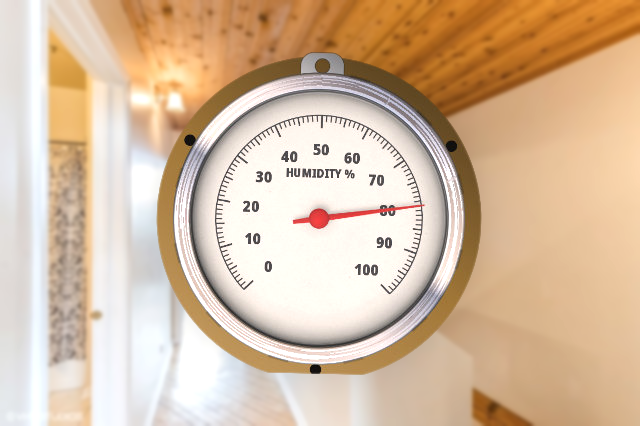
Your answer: 80 %
